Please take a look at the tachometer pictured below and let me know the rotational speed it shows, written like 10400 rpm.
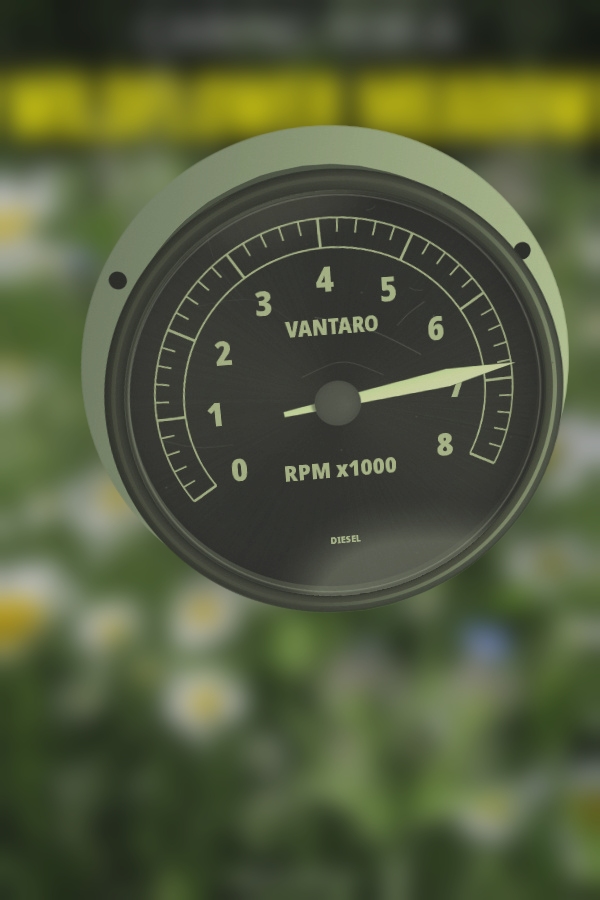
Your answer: 6800 rpm
